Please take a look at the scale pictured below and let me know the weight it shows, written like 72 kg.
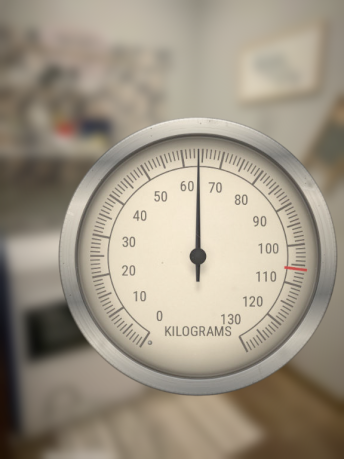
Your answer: 64 kg
